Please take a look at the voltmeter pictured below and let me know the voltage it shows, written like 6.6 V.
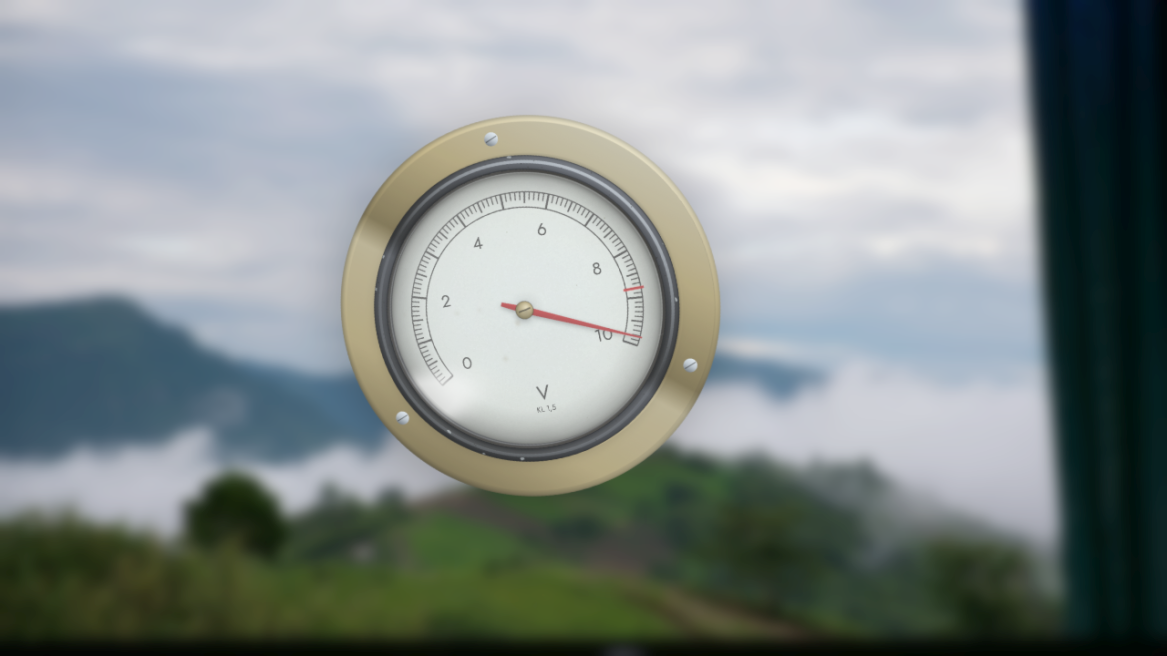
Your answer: 9.8 V
